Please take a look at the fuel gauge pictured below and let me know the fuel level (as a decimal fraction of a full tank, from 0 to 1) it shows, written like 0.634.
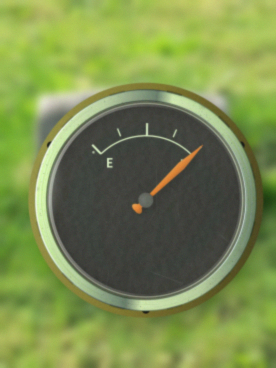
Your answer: 1
